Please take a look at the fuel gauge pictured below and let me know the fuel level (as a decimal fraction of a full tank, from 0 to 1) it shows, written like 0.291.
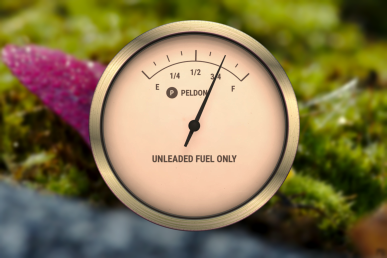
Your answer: 0.75
